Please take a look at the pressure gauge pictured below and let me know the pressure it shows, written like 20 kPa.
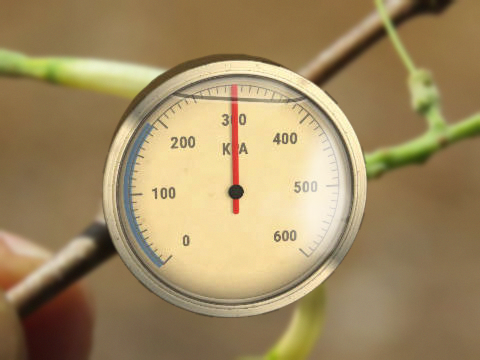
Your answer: 300 kPa
